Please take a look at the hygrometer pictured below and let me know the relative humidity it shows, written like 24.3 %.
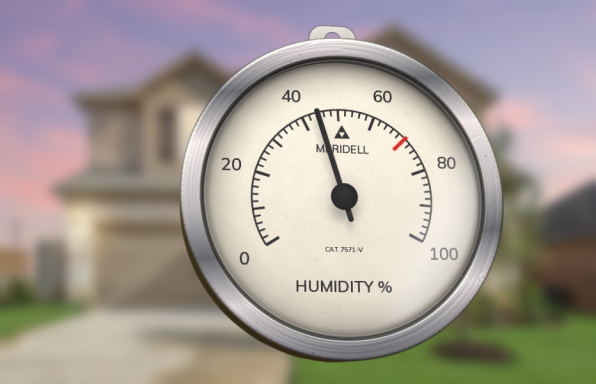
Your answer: 44 %
